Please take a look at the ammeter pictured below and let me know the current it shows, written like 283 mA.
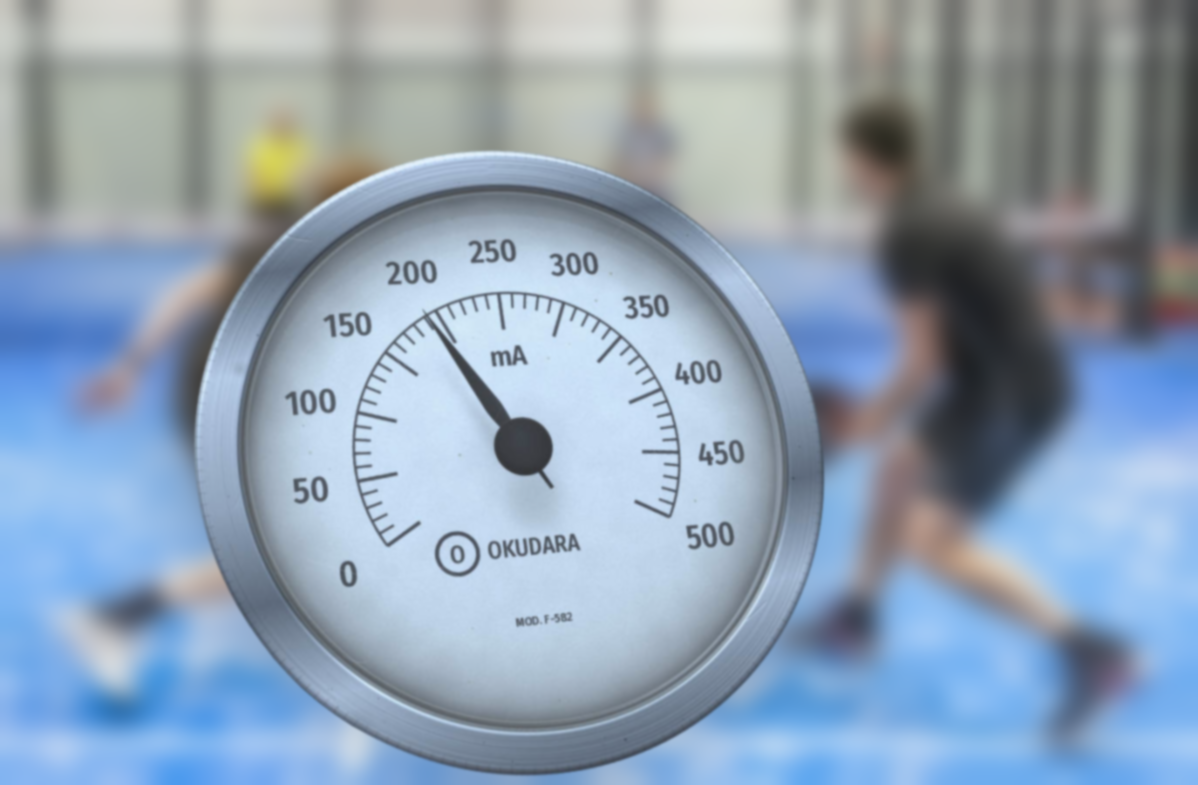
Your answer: 190 mA
